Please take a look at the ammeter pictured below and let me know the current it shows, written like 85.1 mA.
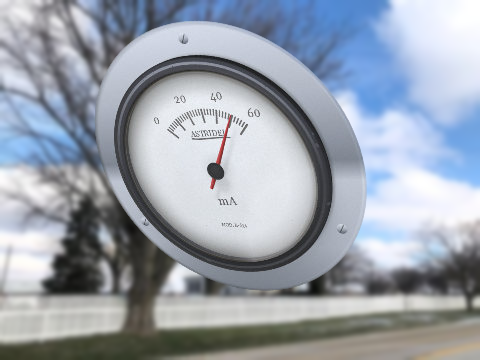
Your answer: 50 mA
